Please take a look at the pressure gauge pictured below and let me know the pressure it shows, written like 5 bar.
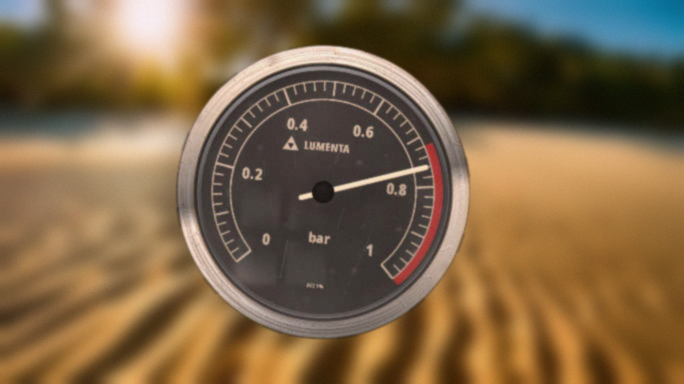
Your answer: 0.76 bar
